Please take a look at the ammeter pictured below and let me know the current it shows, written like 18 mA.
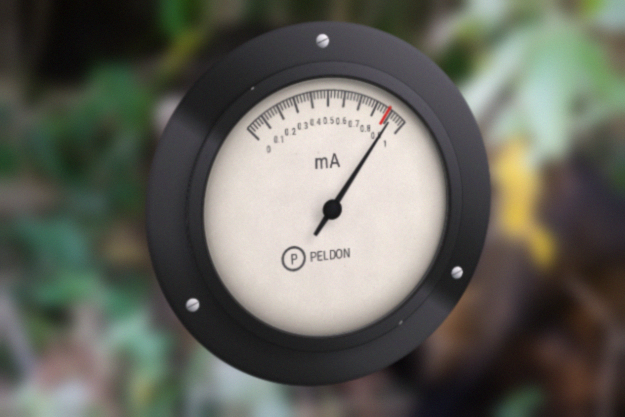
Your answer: 0.9 mA
